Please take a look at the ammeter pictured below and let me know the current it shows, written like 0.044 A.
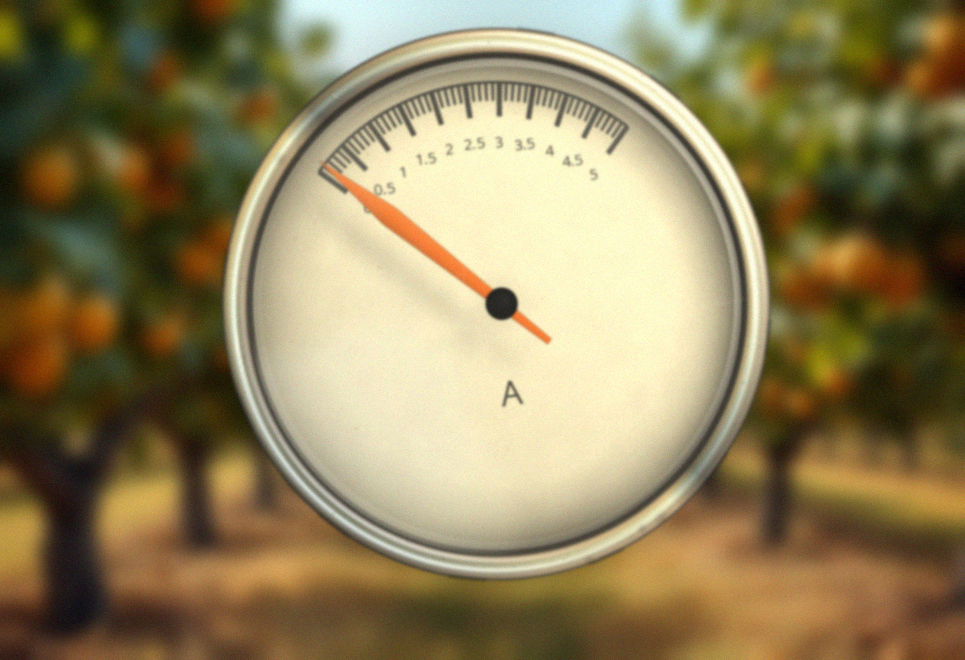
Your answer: 0.1 A
